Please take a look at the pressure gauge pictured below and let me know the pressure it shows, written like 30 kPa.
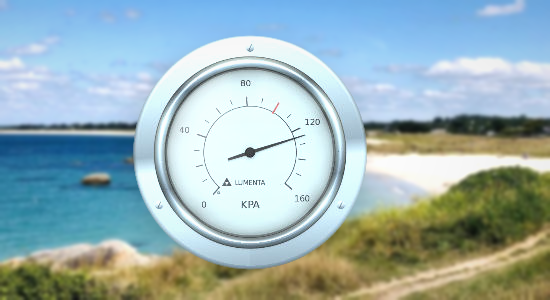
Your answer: 125 kPa
